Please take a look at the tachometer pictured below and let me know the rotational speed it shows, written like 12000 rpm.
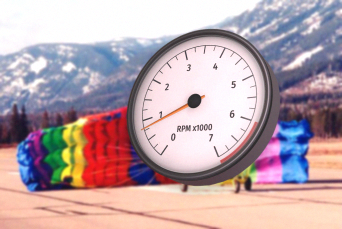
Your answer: 750 rpm
